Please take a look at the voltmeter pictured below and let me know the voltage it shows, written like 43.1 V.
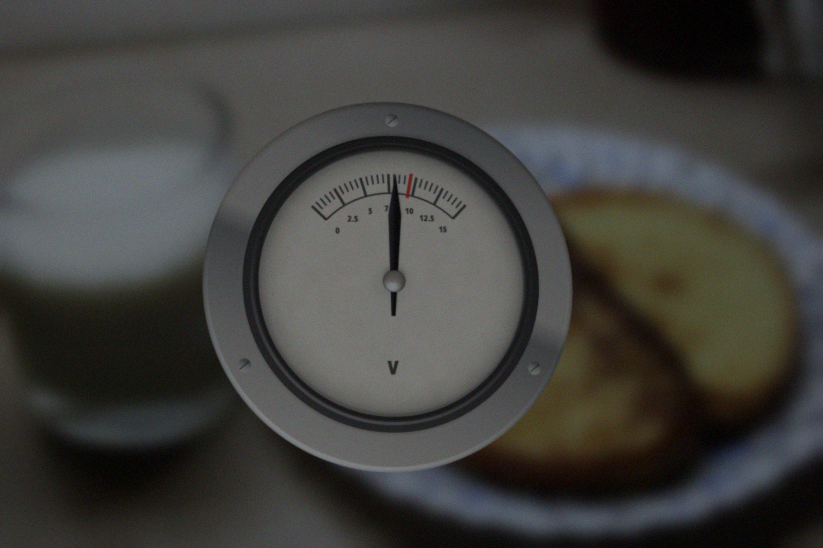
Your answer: 8 V
